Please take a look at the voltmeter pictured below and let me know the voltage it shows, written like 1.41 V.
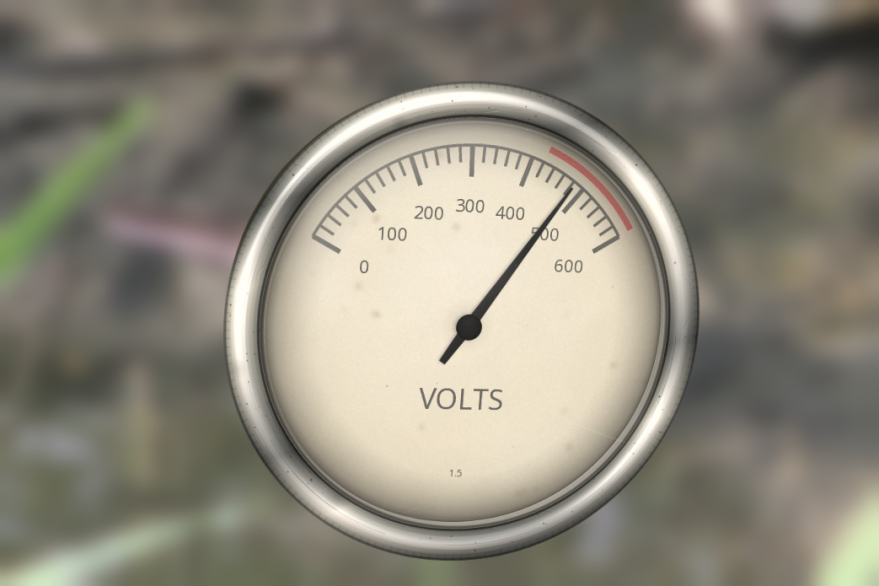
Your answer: 480 V
